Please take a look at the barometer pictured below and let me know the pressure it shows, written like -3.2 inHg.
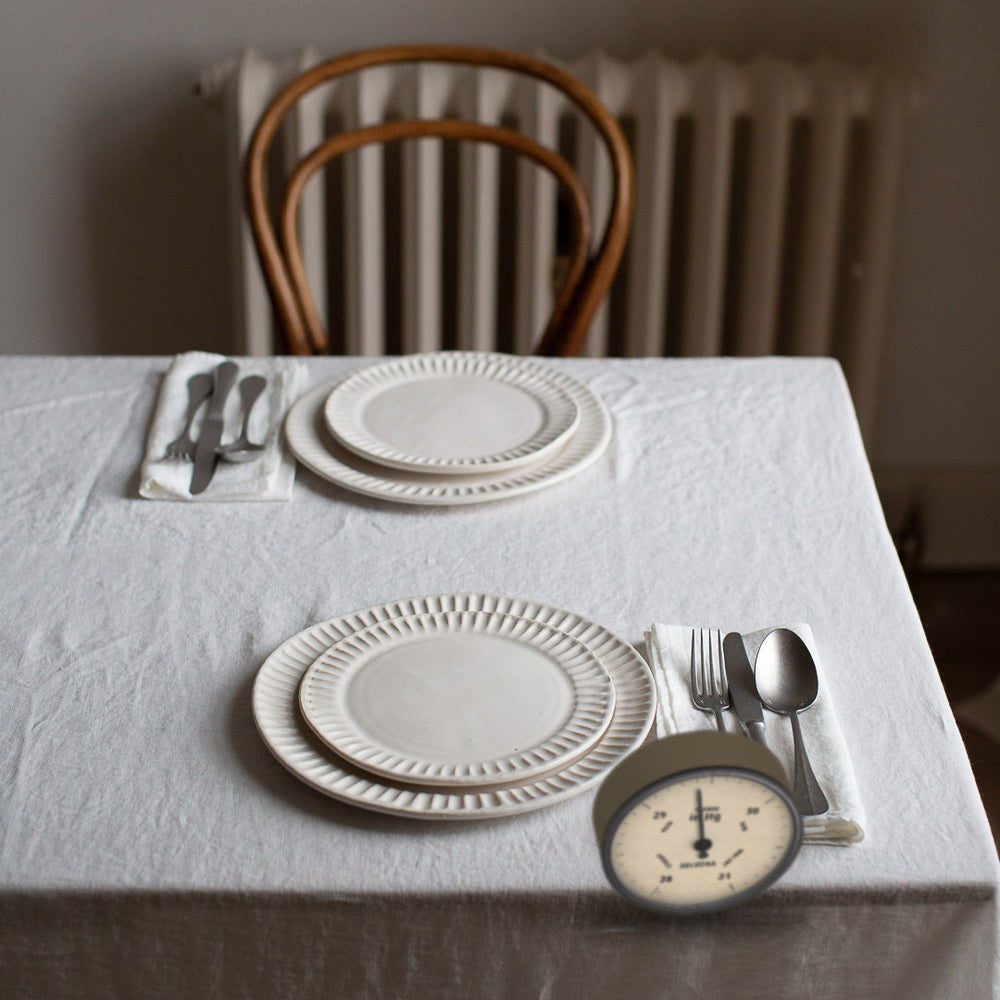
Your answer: 29.4 inHg
